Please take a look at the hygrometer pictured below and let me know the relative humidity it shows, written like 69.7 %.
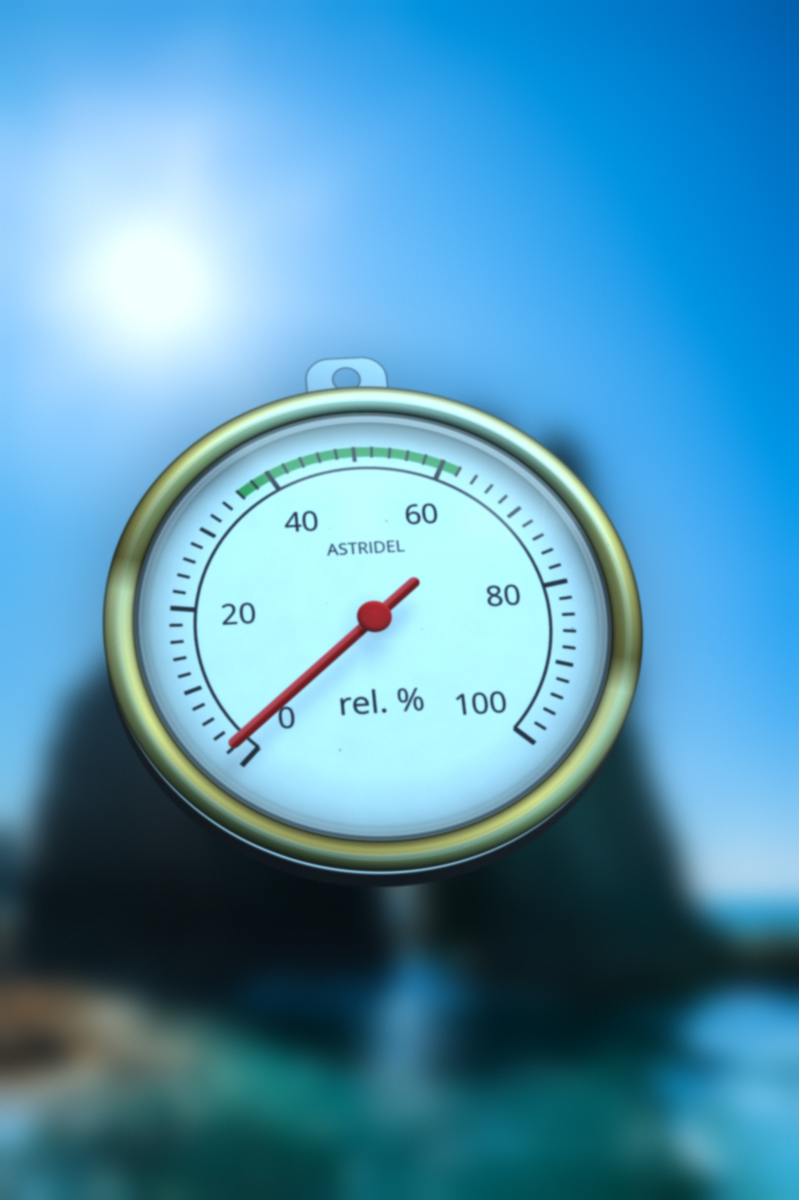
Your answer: 2 %
